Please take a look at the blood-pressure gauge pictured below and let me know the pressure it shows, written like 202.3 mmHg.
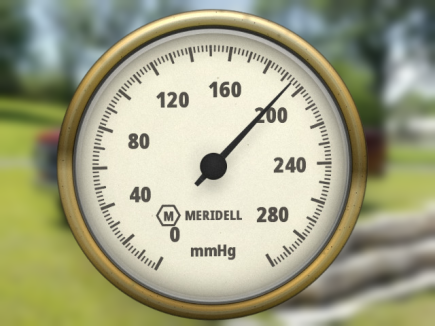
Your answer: 194 mmHg
